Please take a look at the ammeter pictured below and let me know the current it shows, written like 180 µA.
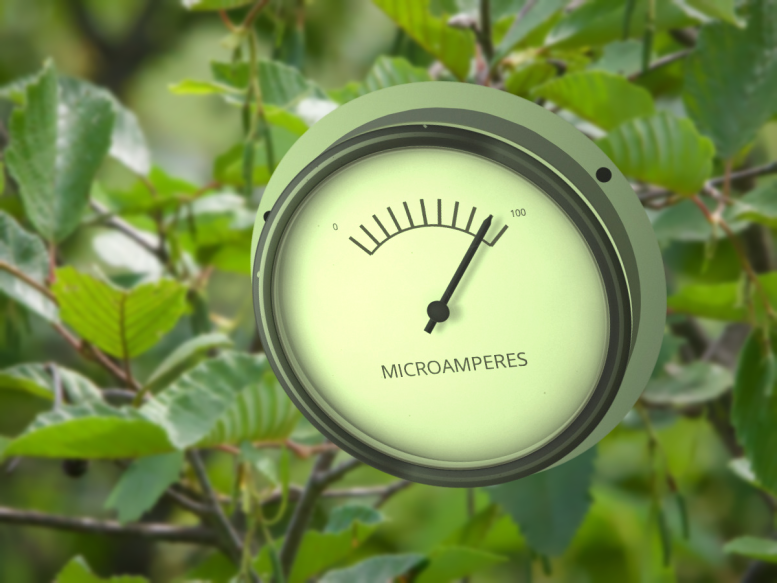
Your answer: 90 µA
